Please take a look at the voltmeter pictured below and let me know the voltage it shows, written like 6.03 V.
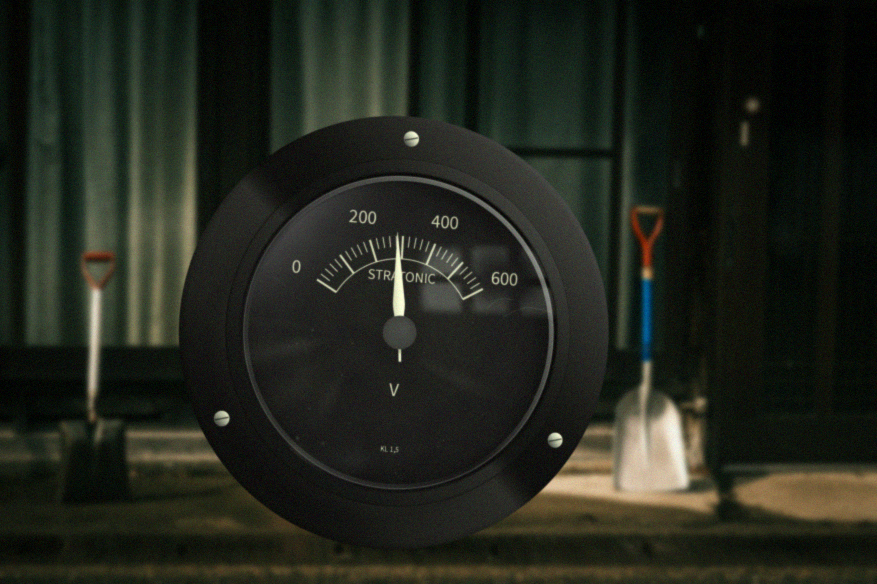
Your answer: 280 V
